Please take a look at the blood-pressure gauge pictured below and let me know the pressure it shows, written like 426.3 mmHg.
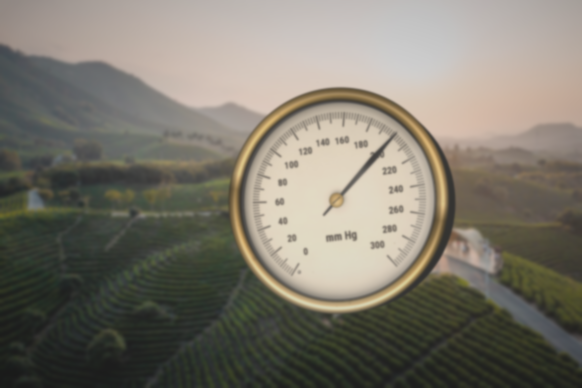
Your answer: 200 mmHg
